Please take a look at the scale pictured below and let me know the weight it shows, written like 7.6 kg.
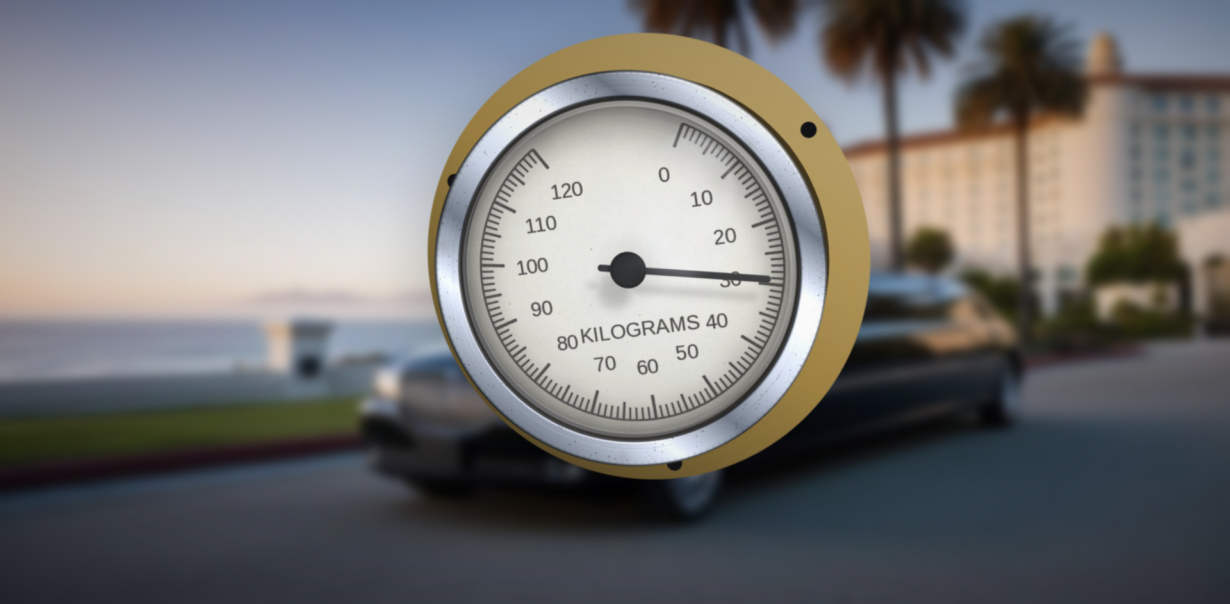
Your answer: 29 kg
